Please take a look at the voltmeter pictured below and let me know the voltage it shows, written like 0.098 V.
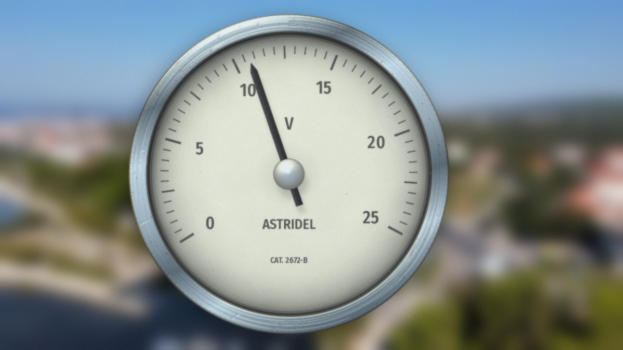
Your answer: 10.75 V
